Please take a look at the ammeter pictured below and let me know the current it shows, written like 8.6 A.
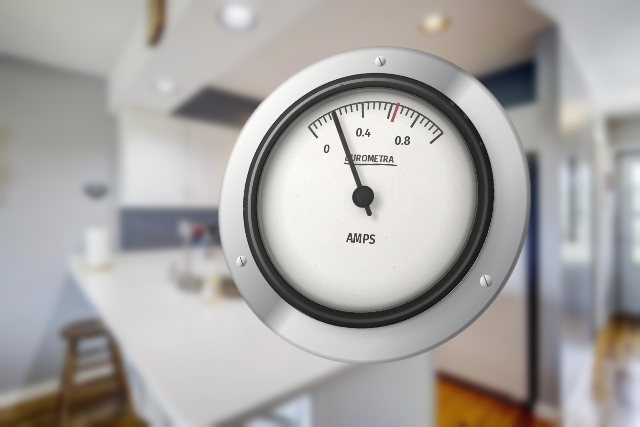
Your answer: 0.2 A
